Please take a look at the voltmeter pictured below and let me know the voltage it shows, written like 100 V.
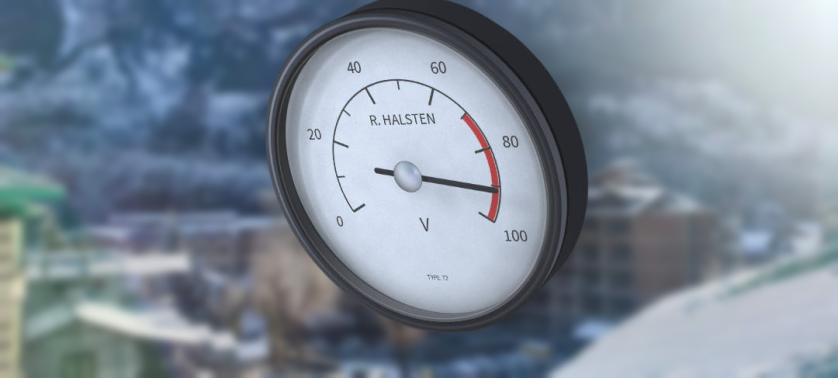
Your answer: 90 V
